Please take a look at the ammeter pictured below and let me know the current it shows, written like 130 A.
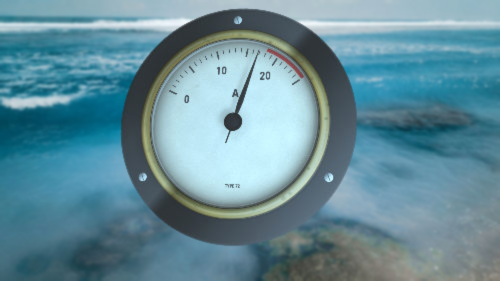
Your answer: 17 A
